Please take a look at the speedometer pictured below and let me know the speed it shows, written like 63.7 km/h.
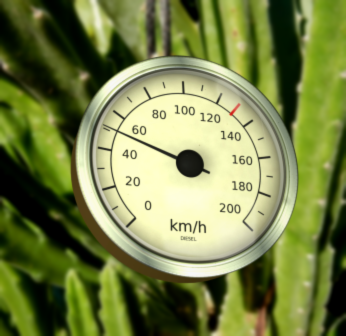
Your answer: 50 km/h
